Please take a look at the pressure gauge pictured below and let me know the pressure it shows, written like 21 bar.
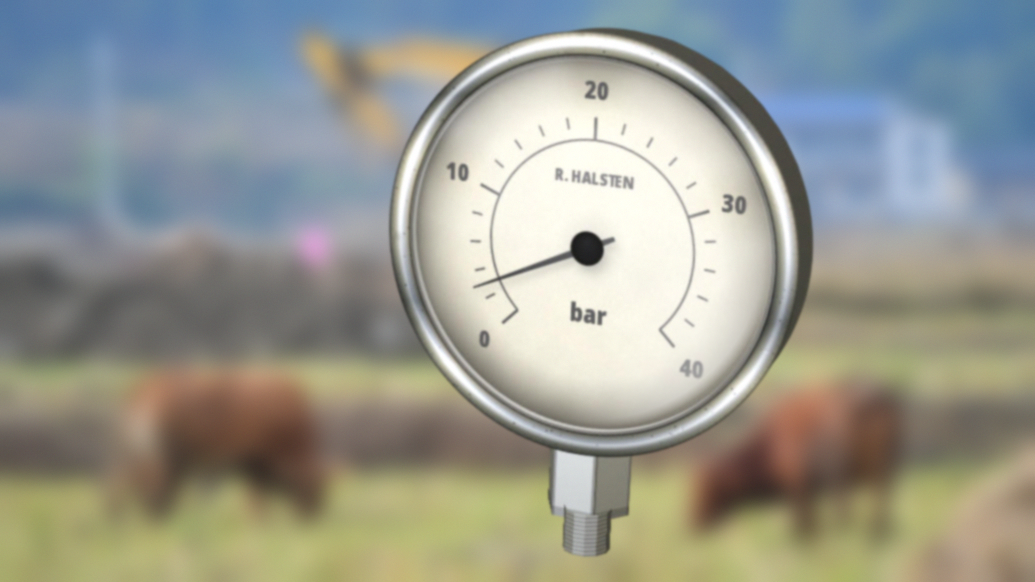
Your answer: 3 bar
